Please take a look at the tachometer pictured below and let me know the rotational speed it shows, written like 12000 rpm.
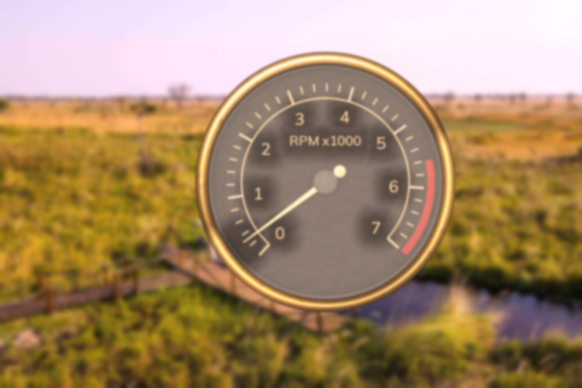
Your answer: 300 rpm
